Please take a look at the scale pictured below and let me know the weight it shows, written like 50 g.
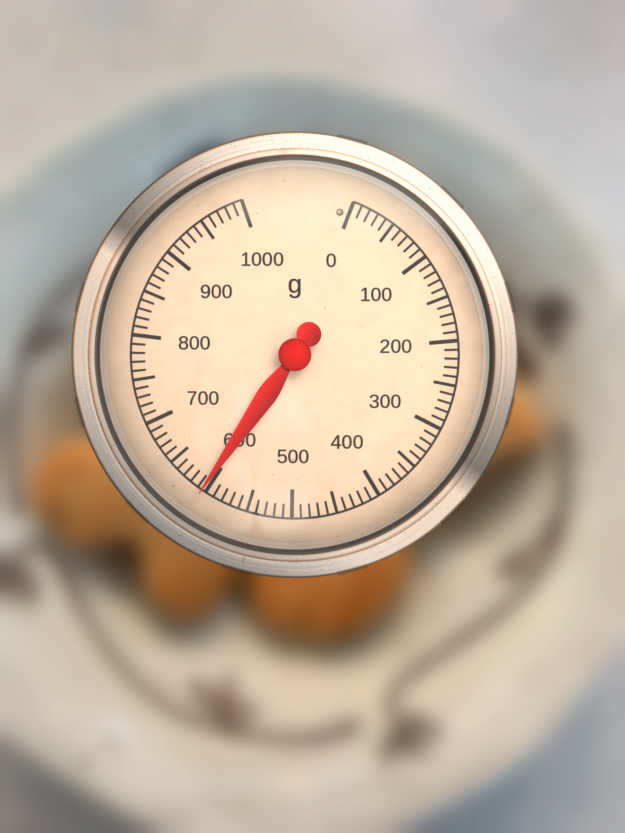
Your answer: 605 g
